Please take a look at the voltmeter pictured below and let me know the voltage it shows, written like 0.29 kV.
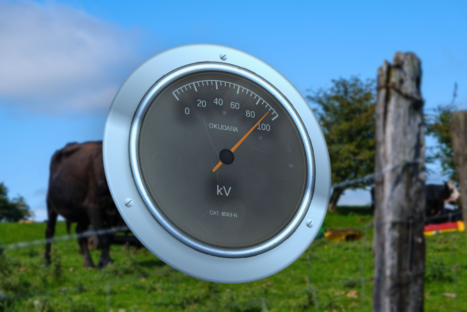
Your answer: 92 kV
